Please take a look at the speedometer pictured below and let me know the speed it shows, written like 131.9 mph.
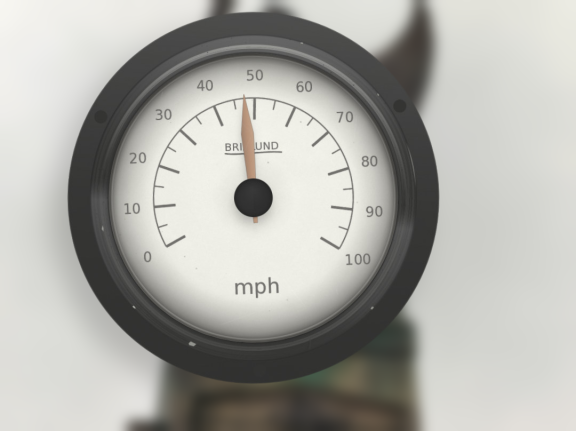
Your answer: 47.5 mph
